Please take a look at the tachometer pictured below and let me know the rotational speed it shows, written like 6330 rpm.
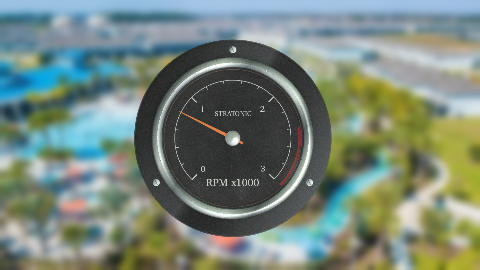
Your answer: 800 rpm
